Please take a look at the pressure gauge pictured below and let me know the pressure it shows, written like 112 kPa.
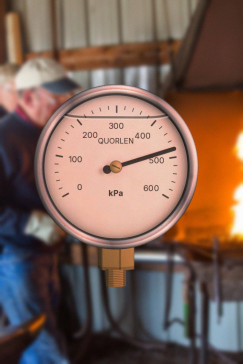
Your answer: 480 kPa
